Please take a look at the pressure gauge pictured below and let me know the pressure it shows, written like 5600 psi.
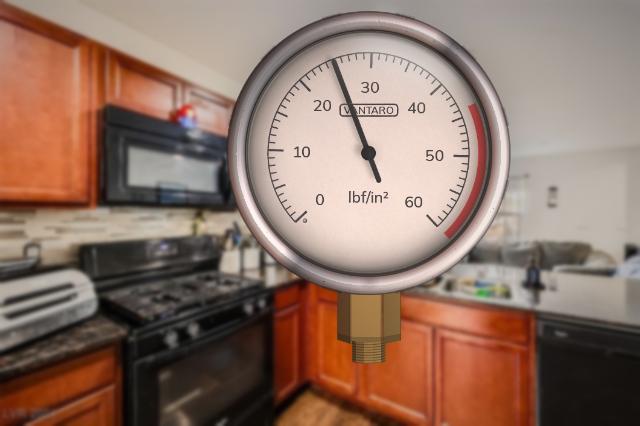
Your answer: 25 psi
